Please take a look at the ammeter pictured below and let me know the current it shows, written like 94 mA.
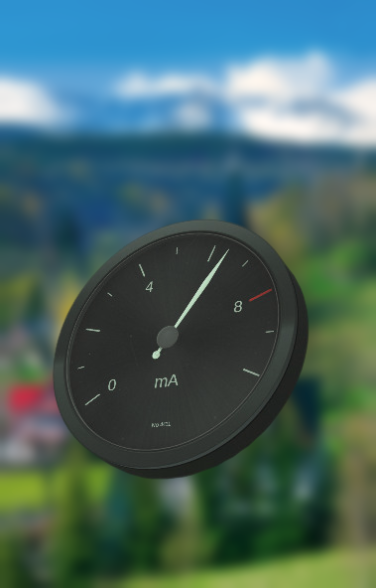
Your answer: 6.5 mA
